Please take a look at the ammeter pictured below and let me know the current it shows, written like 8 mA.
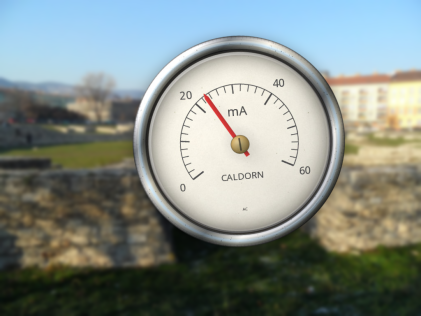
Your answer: 23 mA
